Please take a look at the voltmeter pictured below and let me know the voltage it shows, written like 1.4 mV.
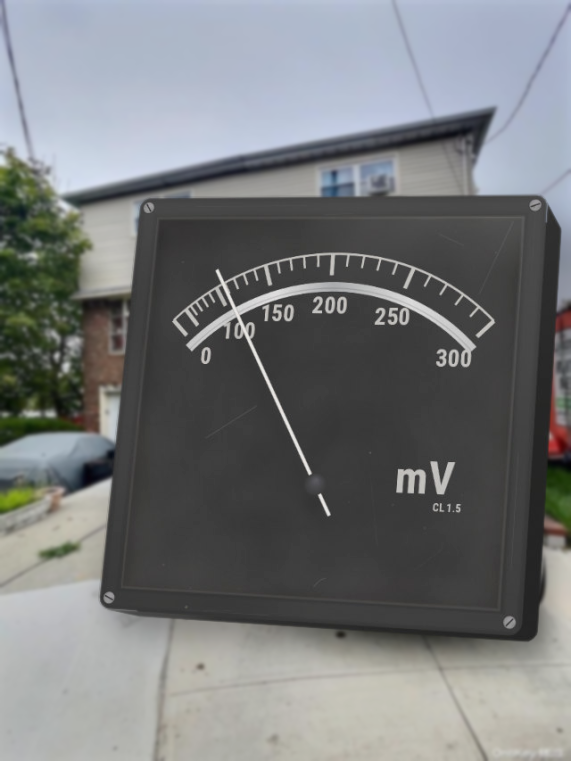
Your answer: 110 mV
